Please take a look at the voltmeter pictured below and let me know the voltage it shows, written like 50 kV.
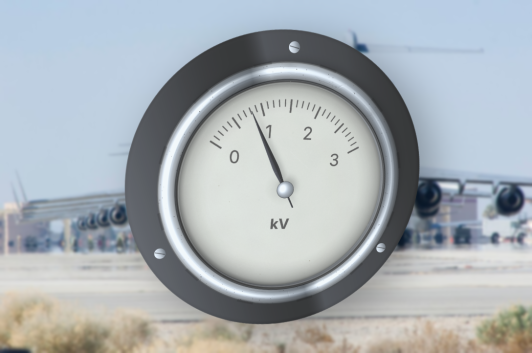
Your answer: 0.8 kV
